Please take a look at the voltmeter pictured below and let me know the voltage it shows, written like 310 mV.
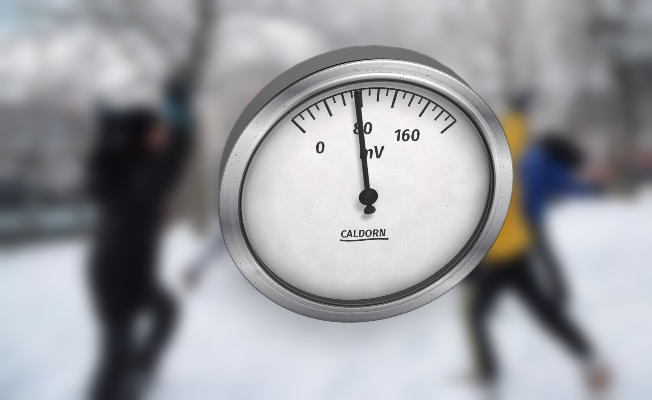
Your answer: 75 mV
